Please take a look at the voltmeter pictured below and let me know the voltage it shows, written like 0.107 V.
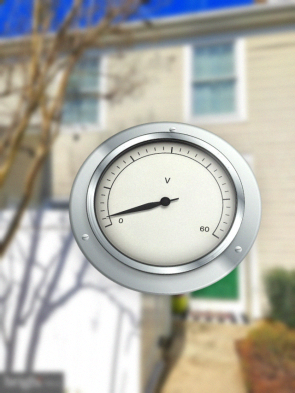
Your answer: 2 V
